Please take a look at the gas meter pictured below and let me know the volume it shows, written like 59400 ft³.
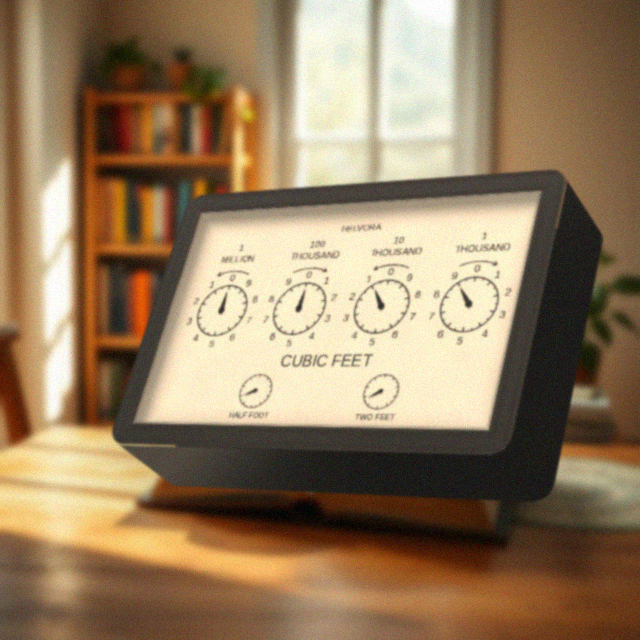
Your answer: 900 ft³
